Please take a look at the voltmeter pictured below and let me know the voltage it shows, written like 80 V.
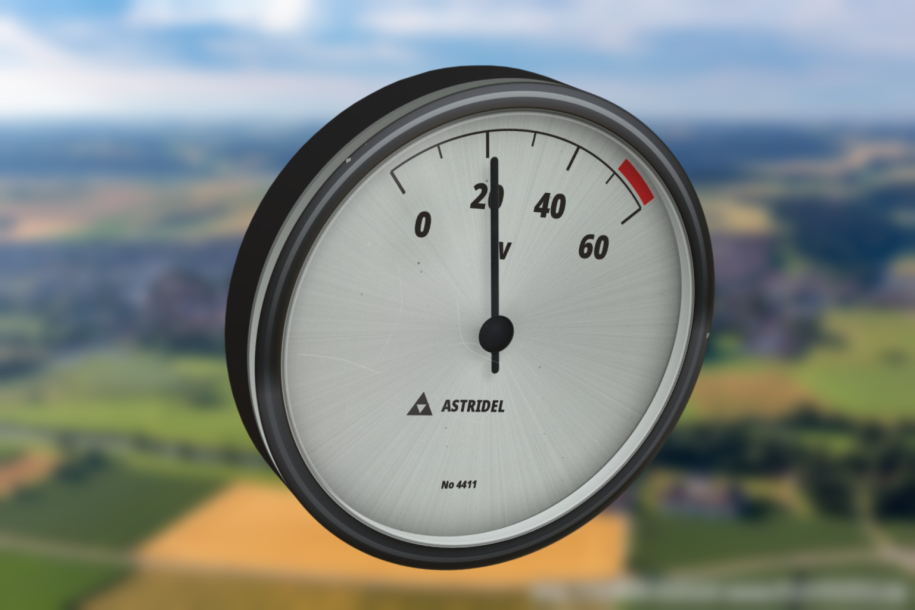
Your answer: 20 V
